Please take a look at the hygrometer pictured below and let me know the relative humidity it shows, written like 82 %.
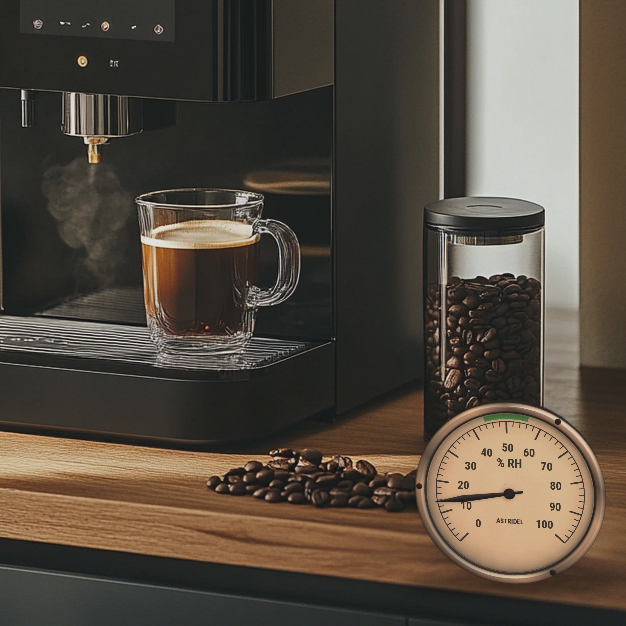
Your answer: 14 %
